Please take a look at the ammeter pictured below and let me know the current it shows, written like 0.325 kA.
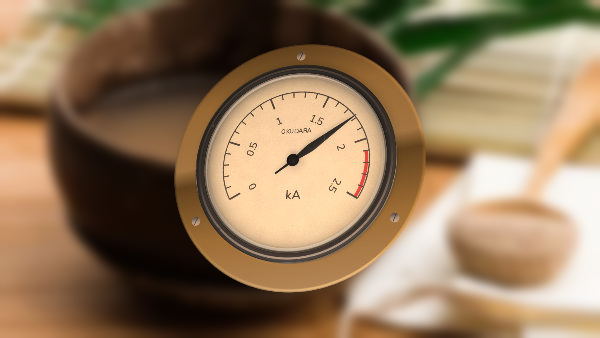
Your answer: 1.8 kA
